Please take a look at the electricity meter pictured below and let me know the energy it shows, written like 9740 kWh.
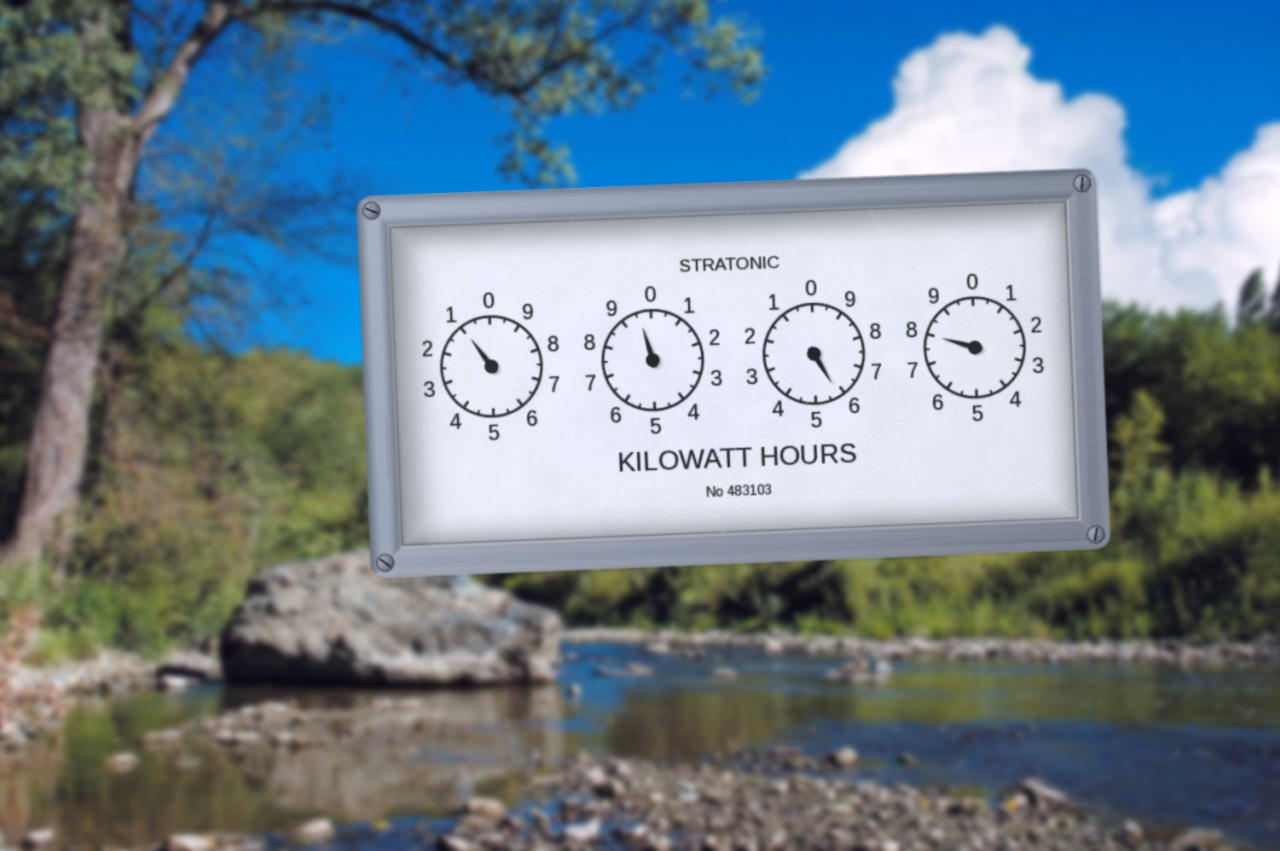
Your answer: 958 kWh
